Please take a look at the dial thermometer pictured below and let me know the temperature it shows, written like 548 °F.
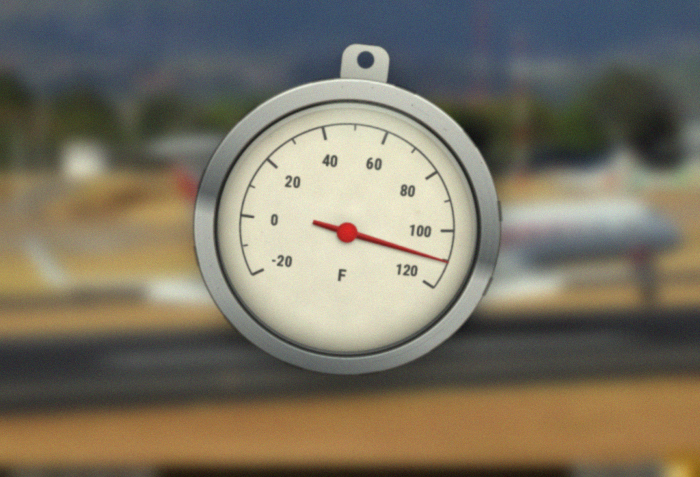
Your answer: 110 °F
